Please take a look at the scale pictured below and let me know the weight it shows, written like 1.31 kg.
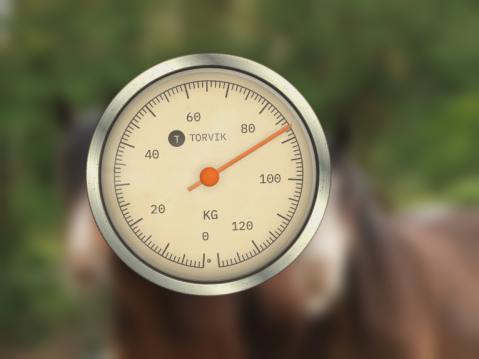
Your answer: 87 kg
